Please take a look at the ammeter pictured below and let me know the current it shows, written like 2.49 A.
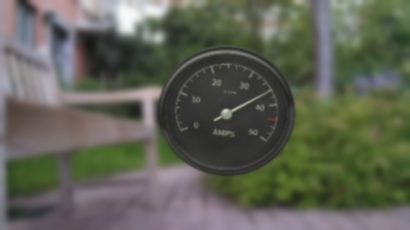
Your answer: 36 A
